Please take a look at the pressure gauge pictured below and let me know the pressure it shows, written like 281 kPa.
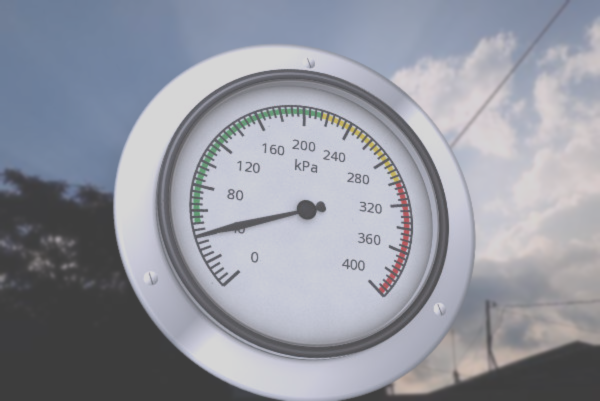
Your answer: 40 kPa
